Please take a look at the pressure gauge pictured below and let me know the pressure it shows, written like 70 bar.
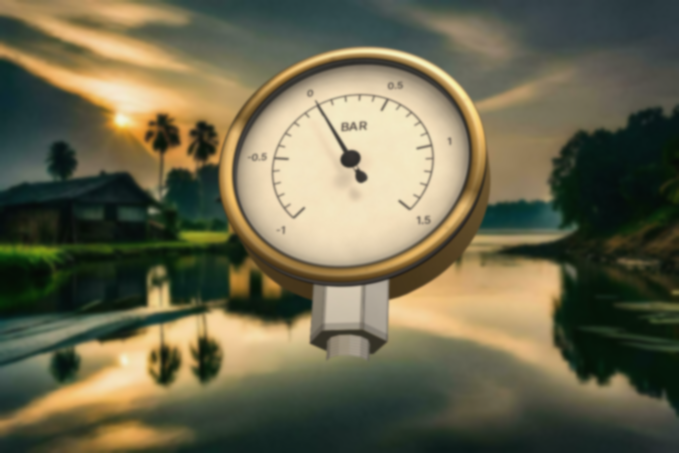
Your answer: 0 bar
